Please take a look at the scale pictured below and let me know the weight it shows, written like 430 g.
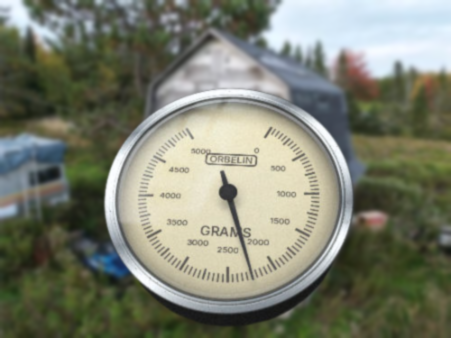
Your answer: 2250 g
